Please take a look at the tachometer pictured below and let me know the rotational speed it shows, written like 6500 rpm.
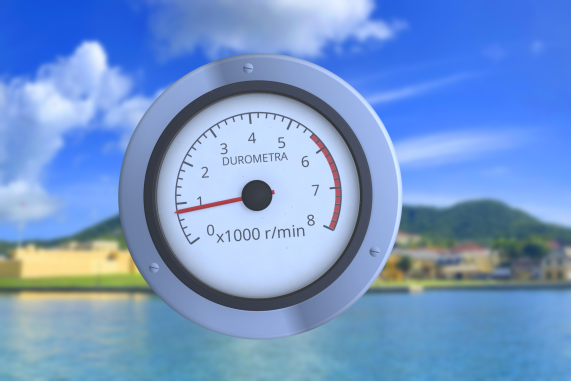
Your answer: 800 rpm
